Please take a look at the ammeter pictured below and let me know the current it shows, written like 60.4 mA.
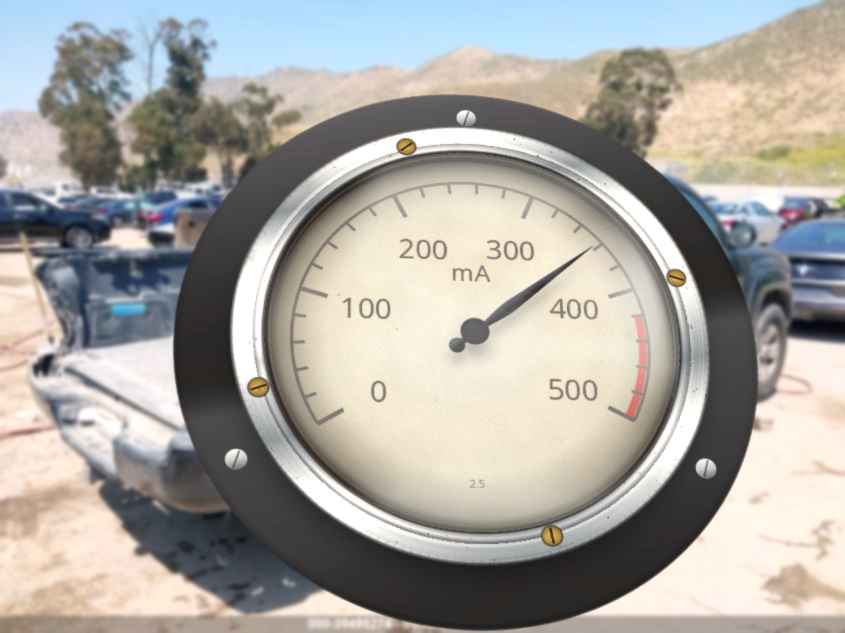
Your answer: 360 mA
